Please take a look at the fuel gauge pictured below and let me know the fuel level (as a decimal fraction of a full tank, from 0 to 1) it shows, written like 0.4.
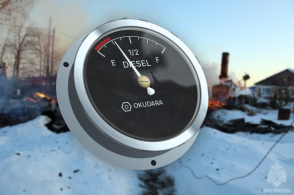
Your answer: 0.25
